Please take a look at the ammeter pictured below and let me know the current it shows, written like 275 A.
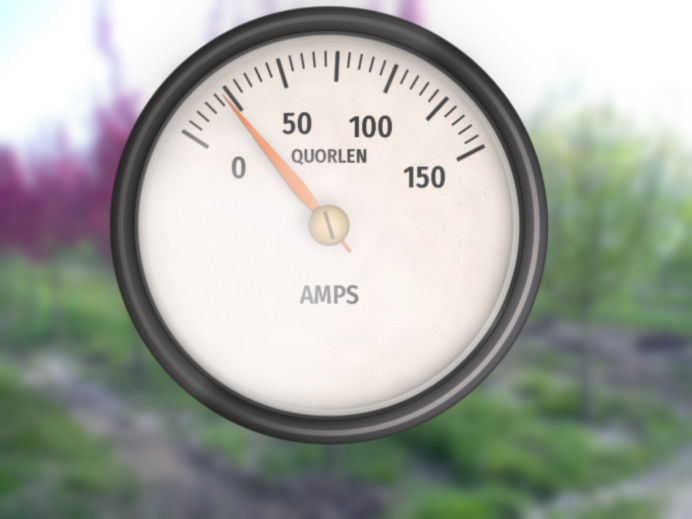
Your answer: 22.5 A
